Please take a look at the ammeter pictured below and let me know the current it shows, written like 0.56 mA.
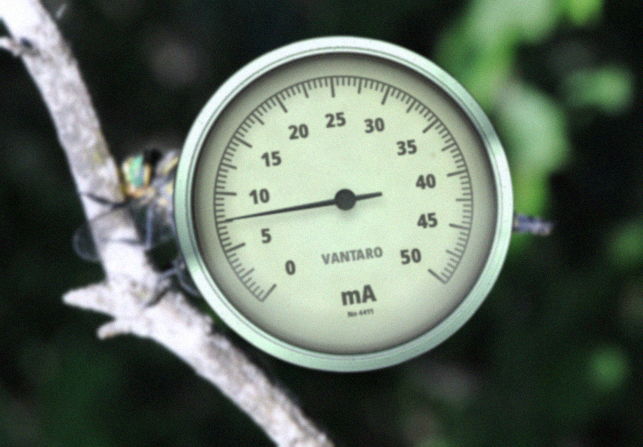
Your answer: 7.5 mA
